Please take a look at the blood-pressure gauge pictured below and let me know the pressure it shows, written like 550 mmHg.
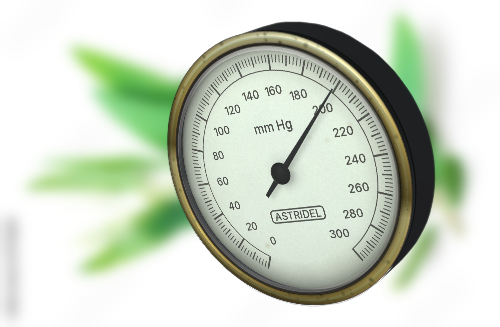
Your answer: 200 mmHg
